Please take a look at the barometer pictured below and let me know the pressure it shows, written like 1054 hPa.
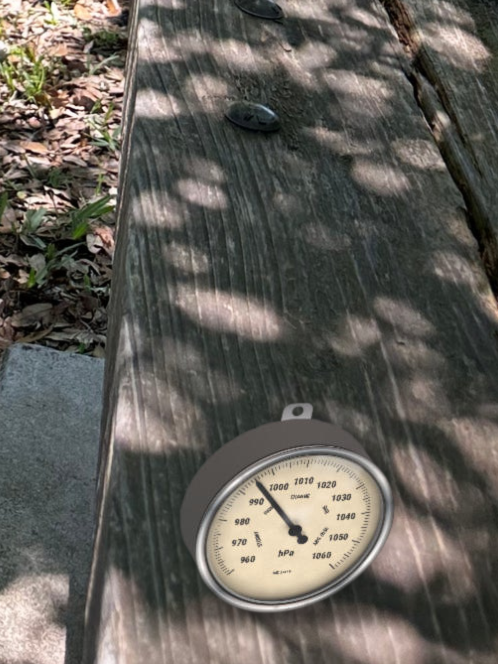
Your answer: 995 hPa
